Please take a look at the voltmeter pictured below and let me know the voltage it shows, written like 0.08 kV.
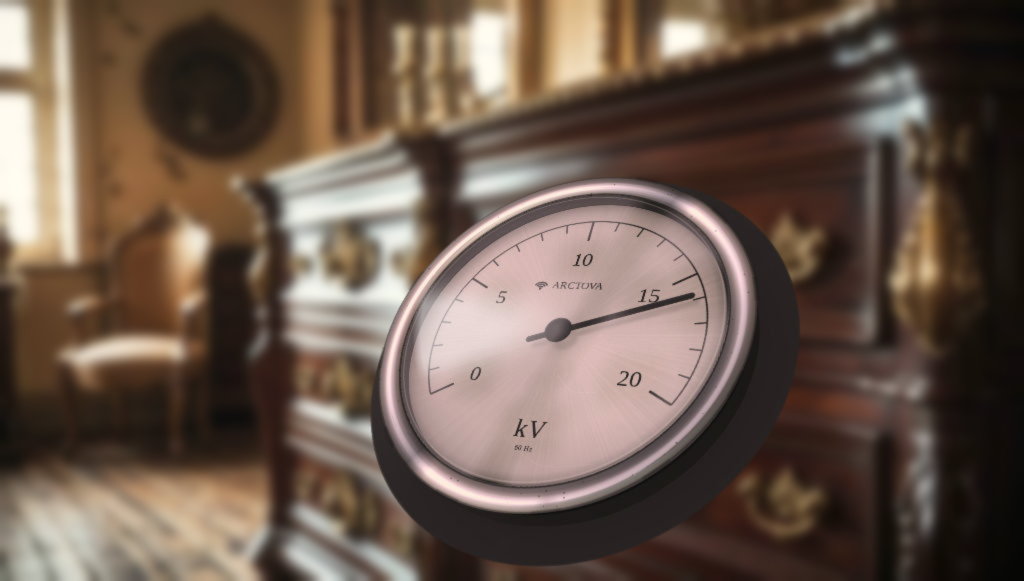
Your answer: 16 kV
